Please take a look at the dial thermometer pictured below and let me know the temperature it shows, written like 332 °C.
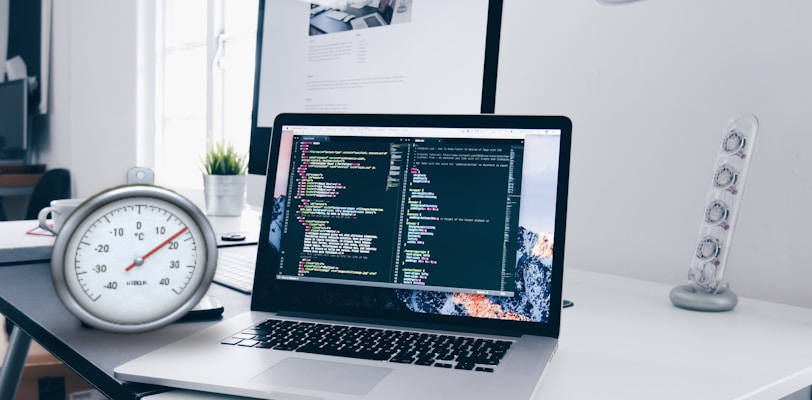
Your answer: 16 °C
